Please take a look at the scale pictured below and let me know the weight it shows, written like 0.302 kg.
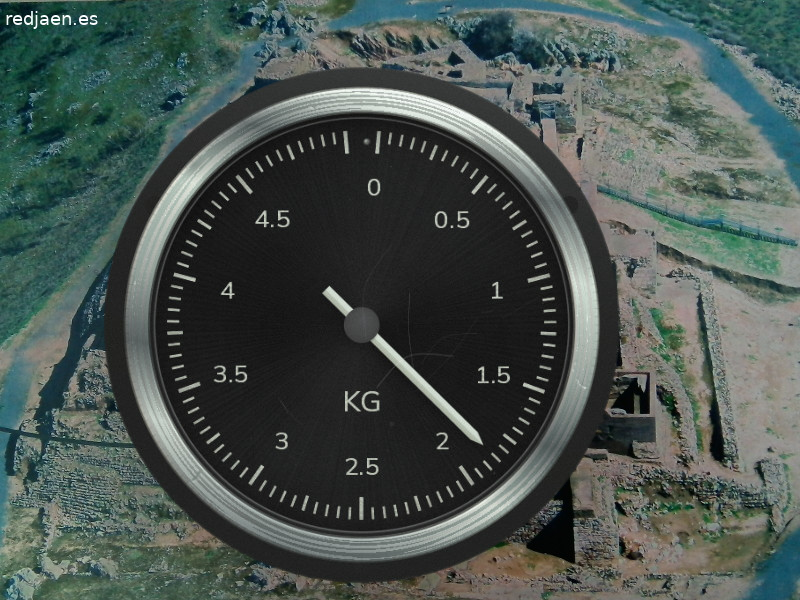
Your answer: 1.85 kg
